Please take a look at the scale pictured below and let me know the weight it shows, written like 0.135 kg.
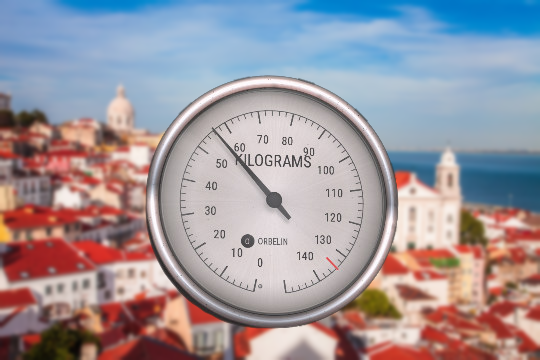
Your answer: 56 kg
